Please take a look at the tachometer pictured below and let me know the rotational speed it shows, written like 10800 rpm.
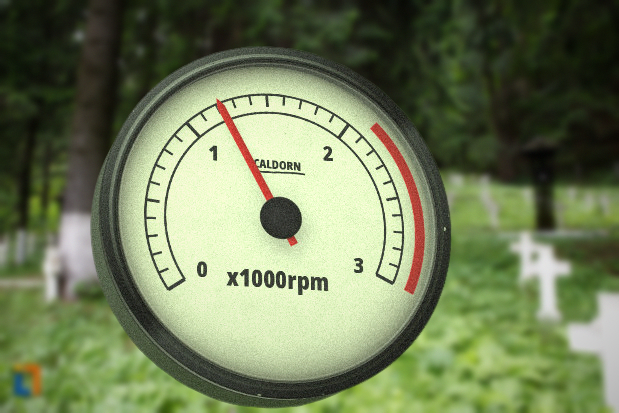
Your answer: 1200 rpm
